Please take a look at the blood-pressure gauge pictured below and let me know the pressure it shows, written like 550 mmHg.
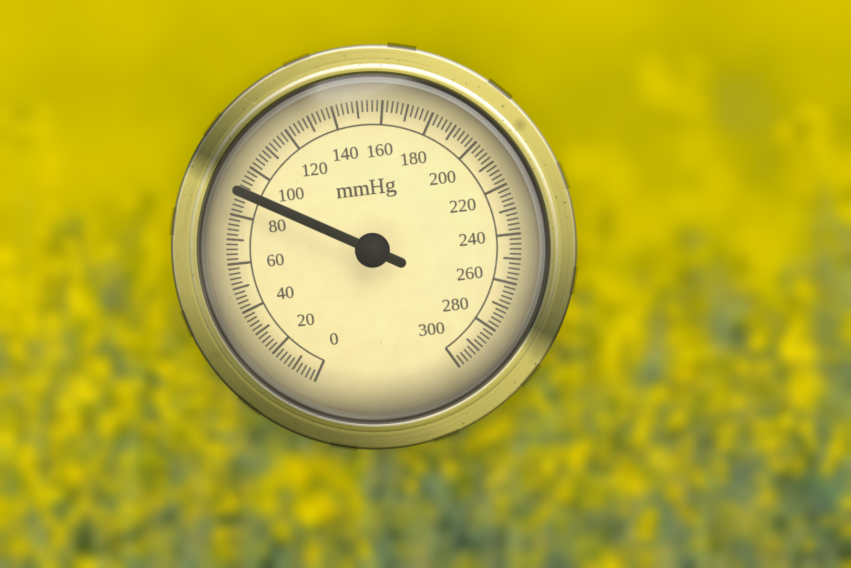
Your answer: 90 mmHg
